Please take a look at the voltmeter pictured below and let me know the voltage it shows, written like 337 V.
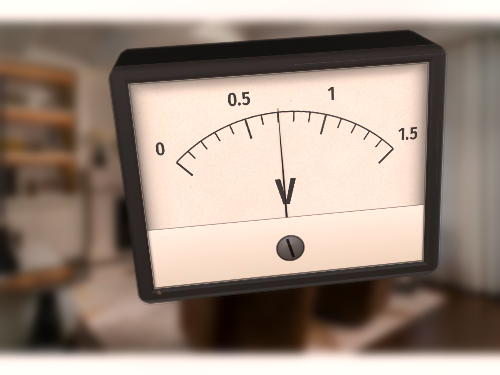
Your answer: 0.7 V
